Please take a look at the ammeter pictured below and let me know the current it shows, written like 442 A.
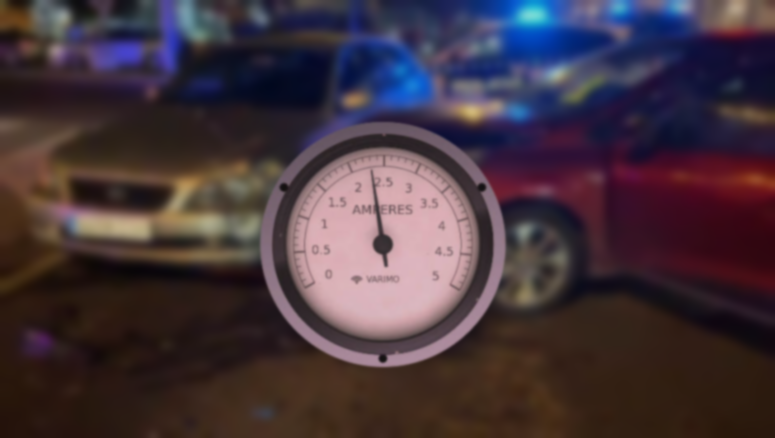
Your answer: 2.3 A
